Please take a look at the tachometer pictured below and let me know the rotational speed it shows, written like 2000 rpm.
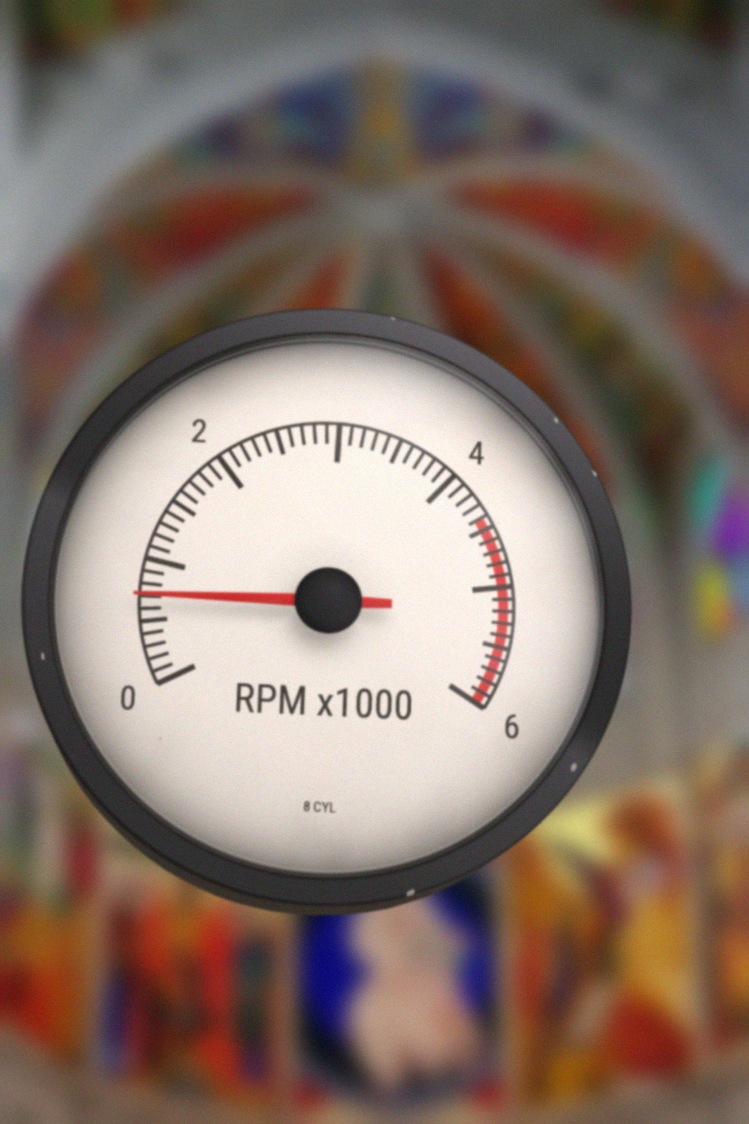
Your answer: 700 rpm
